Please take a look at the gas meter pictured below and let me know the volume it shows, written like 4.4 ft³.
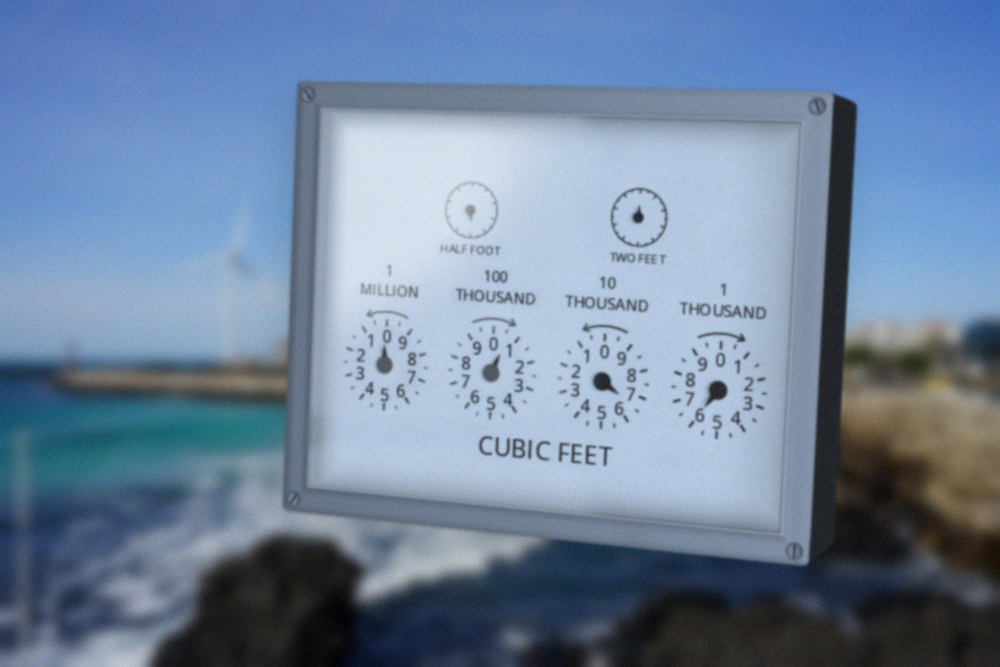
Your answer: 6600 ft³
